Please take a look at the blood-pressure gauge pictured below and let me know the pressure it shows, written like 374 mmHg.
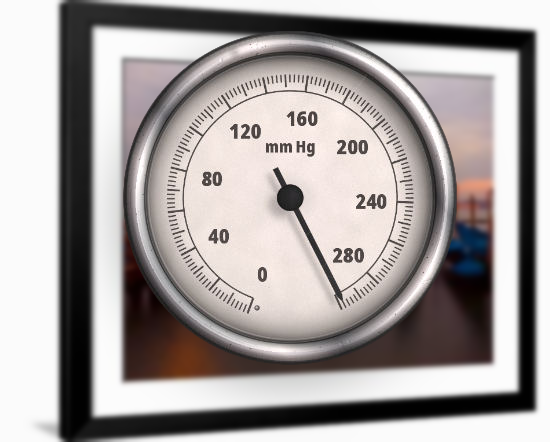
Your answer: 298 mmHg
